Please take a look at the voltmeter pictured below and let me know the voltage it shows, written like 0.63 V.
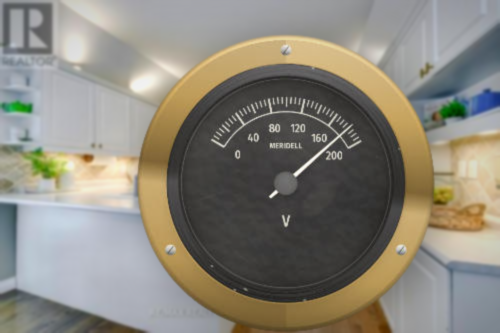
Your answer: 180 V
